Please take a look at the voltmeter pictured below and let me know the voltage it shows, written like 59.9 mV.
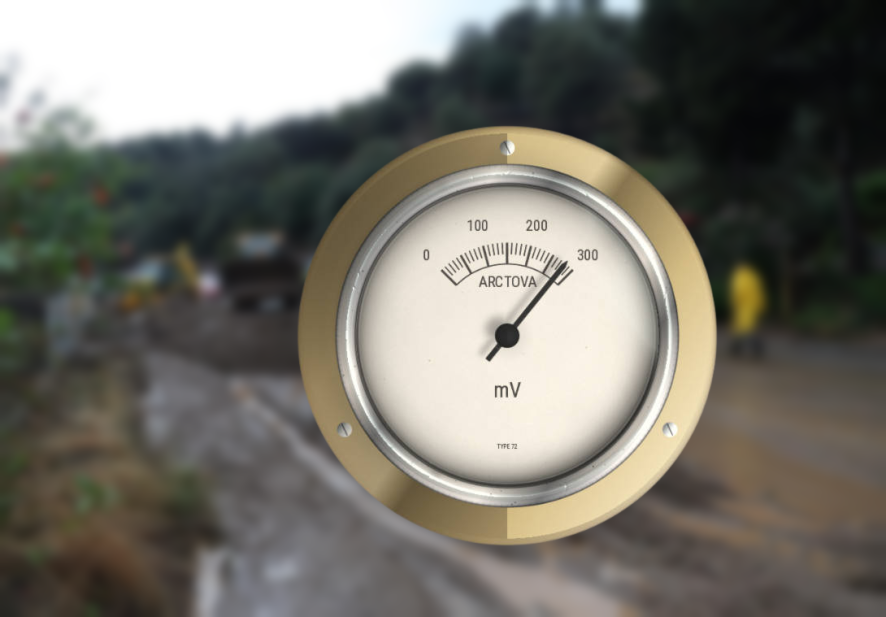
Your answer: 280 mV
